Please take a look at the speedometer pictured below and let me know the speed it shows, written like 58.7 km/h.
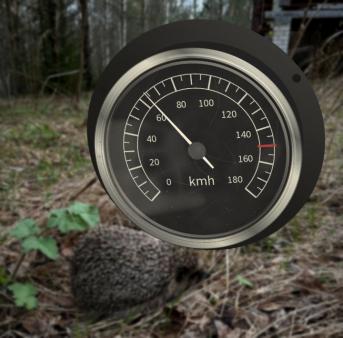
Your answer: 65 km/h
